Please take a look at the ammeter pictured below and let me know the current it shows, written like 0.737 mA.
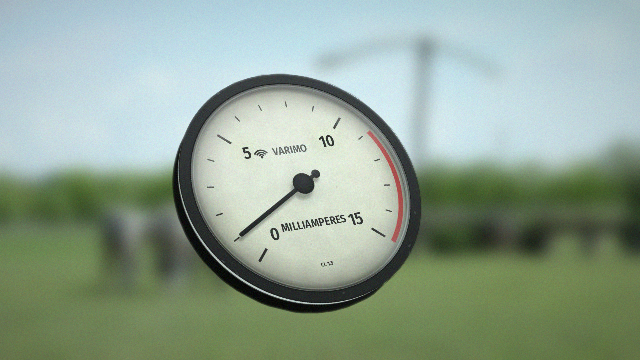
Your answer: 1 mA
